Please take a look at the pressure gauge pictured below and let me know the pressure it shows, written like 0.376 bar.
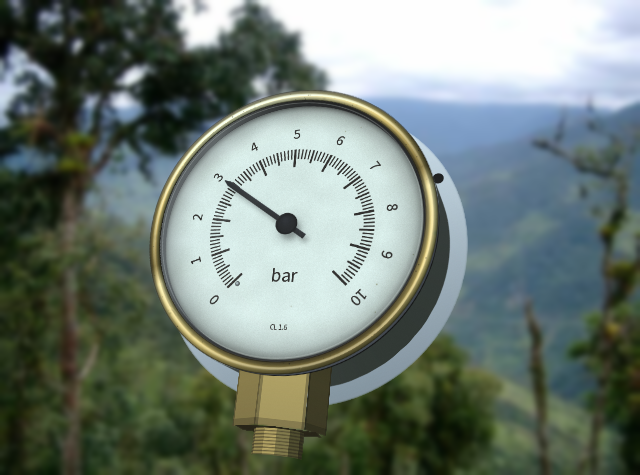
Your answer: 3 bar
